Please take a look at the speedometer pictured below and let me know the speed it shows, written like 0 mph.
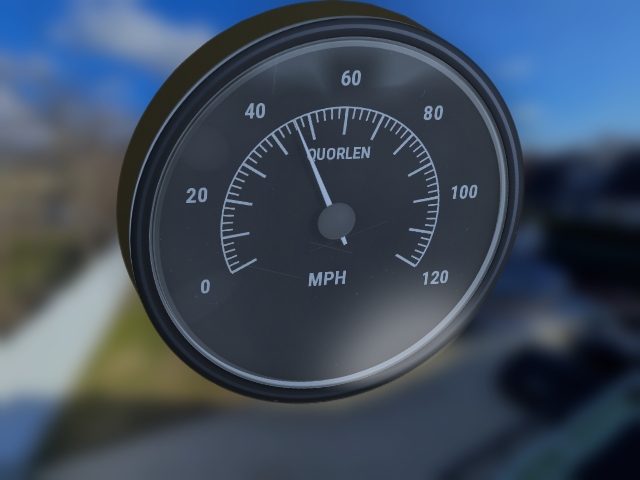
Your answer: 46 mph
